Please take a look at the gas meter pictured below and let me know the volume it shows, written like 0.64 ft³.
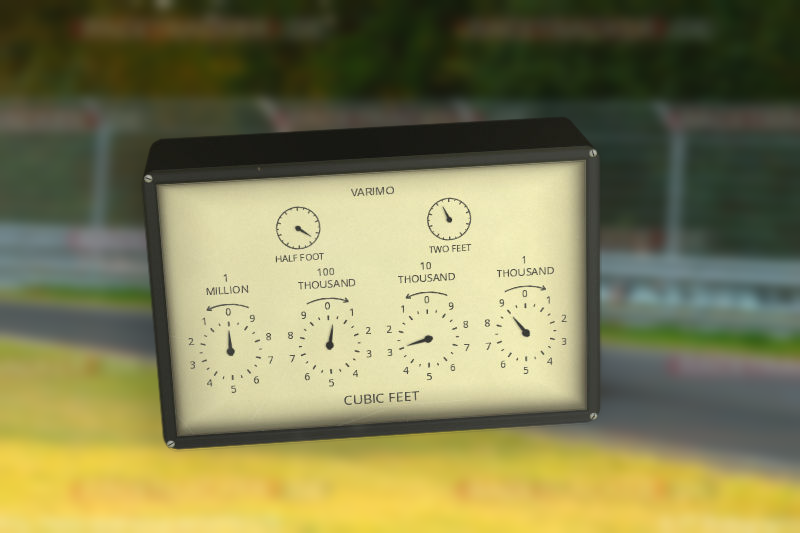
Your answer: 2900 ft³
